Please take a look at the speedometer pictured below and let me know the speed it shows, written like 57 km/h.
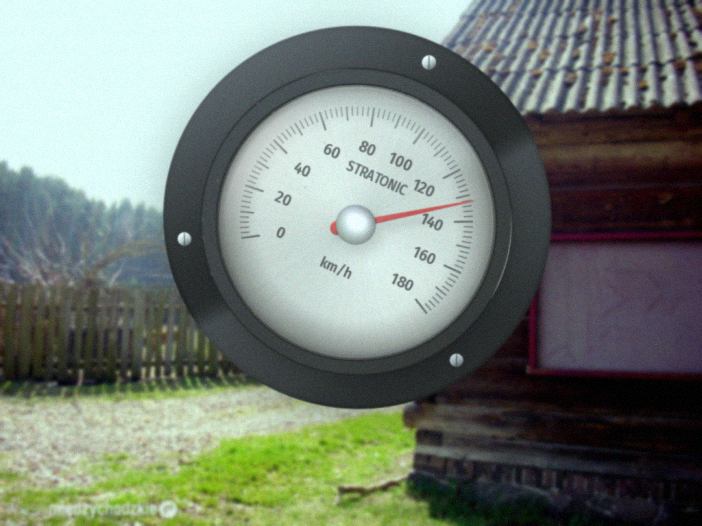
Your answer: 132 km/h
